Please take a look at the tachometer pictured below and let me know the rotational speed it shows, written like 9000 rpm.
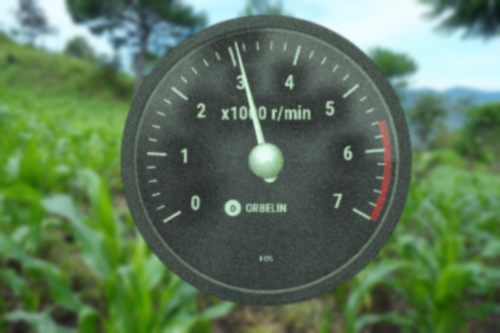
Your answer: 3100 rpm
